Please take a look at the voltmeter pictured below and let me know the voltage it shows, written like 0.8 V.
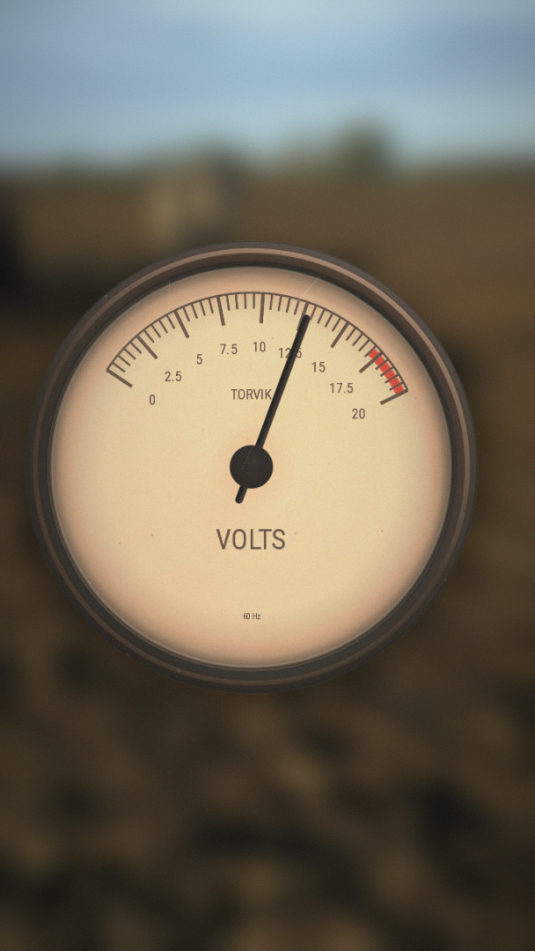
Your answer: 12.75 V
